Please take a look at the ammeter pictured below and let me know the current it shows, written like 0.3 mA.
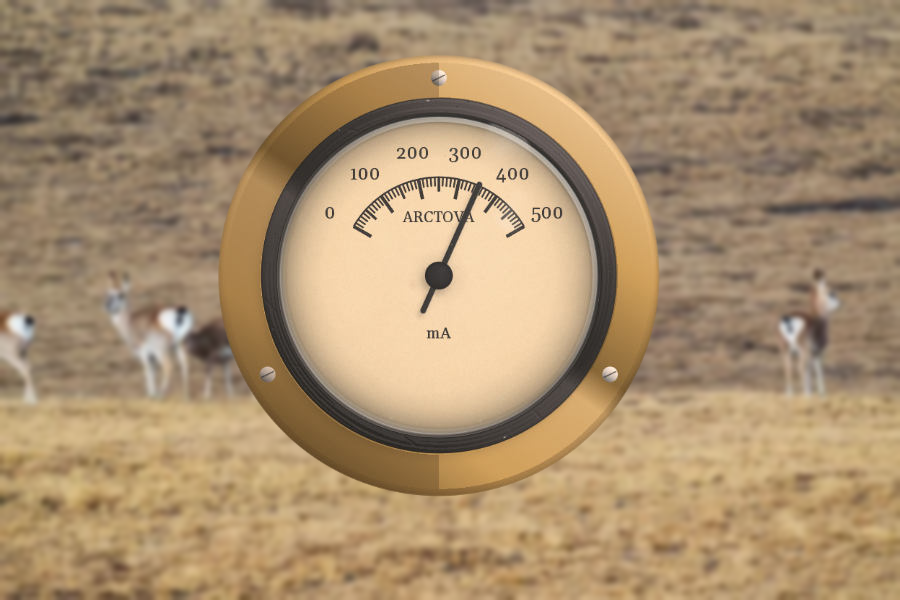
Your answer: 350 mA
